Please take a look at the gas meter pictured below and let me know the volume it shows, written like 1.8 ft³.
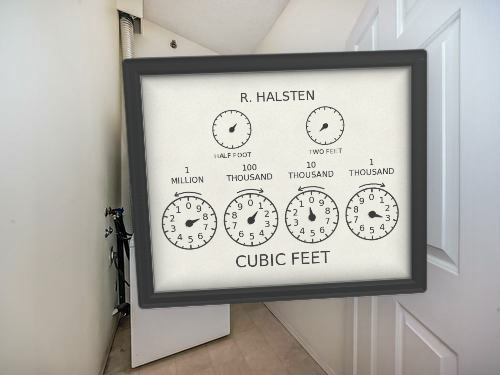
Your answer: 810300 ft³
